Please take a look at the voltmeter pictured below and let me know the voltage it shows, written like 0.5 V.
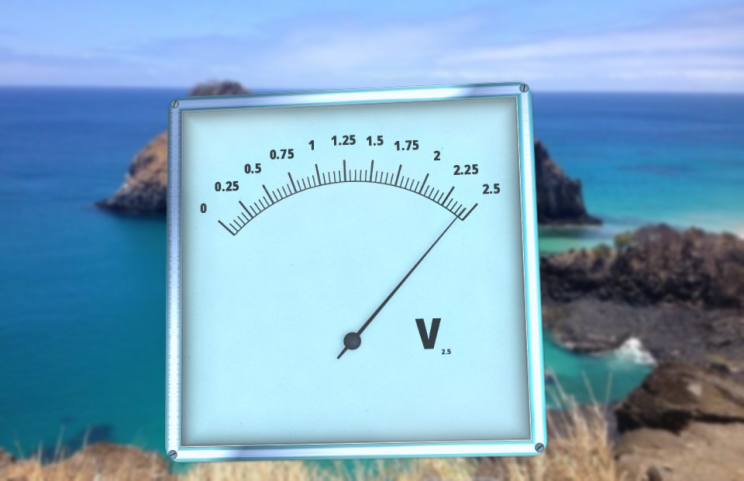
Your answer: 2.45 V
